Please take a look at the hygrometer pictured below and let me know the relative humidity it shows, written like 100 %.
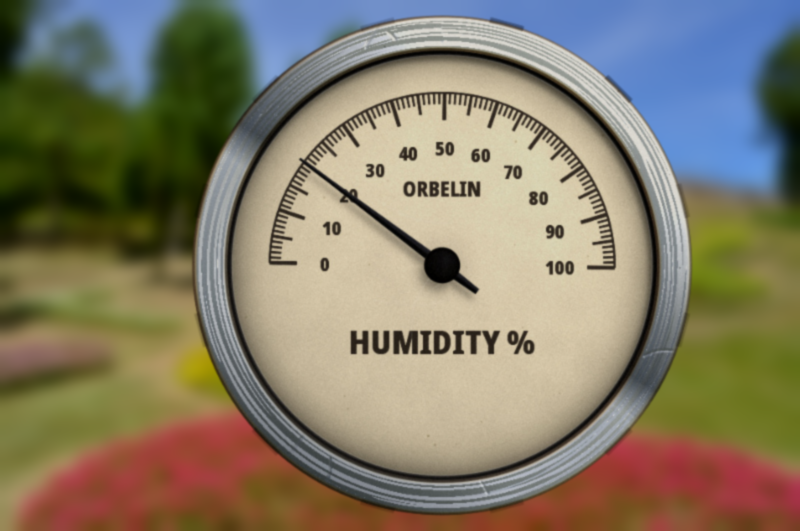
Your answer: 20 %
